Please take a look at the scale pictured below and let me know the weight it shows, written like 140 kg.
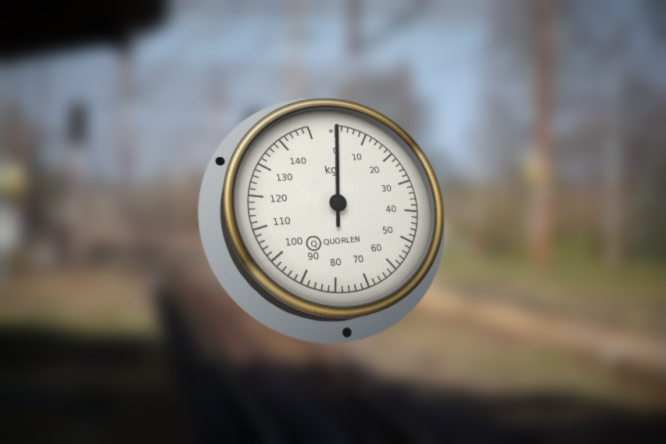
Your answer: 0 kg
